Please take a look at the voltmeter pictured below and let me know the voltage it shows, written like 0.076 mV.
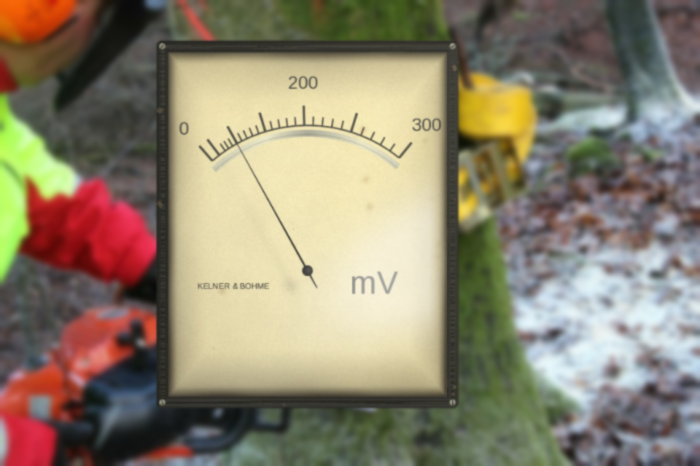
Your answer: 100 mV
